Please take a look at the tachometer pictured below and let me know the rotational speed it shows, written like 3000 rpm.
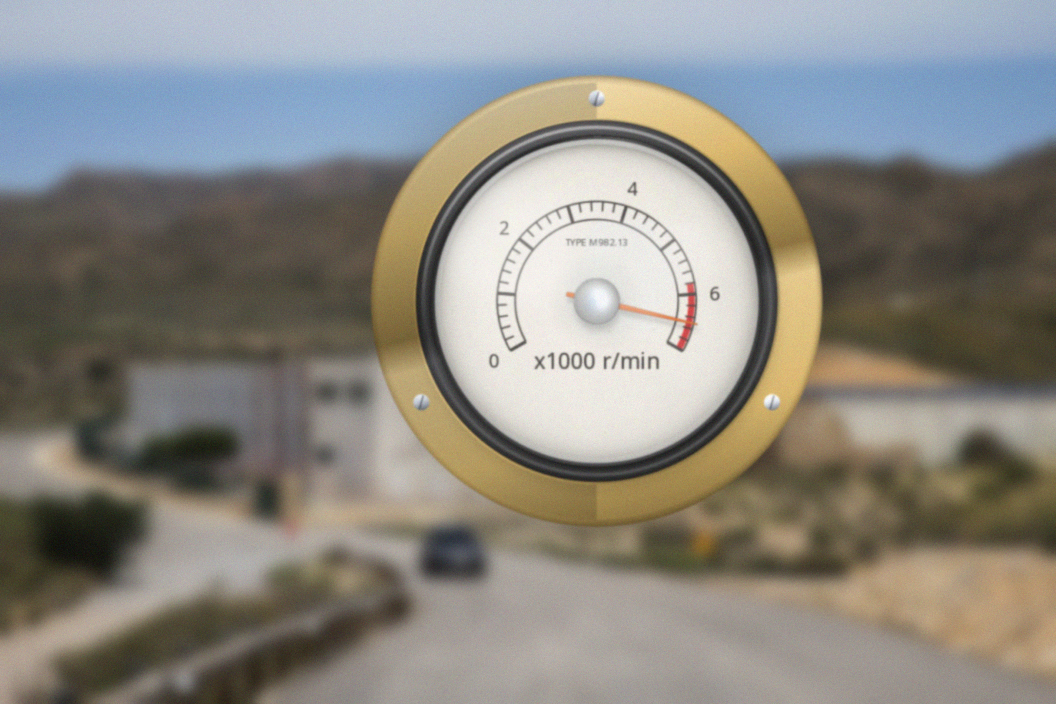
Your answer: 6500 rpm
